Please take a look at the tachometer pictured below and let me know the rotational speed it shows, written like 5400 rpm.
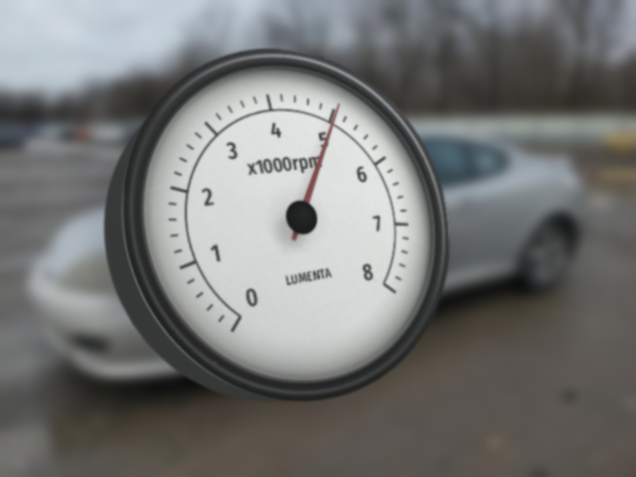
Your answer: 5000 rpm
